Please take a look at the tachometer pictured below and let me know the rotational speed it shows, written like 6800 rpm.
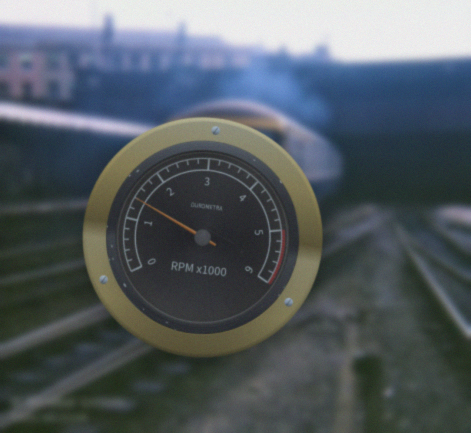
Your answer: 1400 rpm
